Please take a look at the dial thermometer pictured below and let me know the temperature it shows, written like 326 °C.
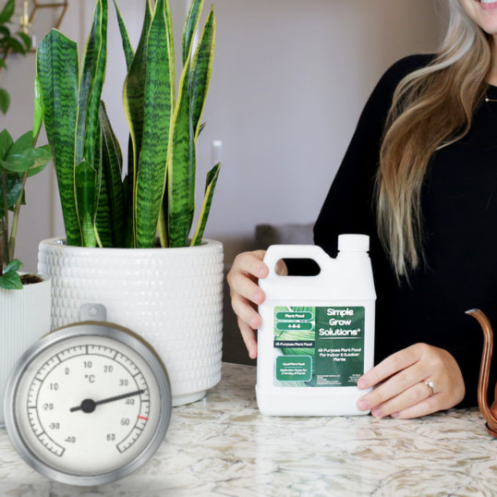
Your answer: 36 °C
